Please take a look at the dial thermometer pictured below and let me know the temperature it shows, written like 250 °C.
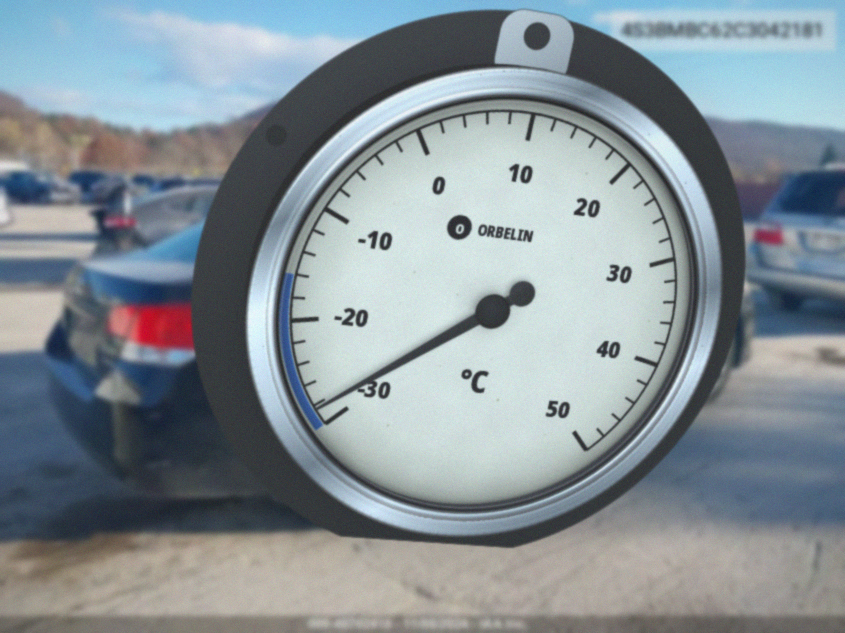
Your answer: -28 °C
